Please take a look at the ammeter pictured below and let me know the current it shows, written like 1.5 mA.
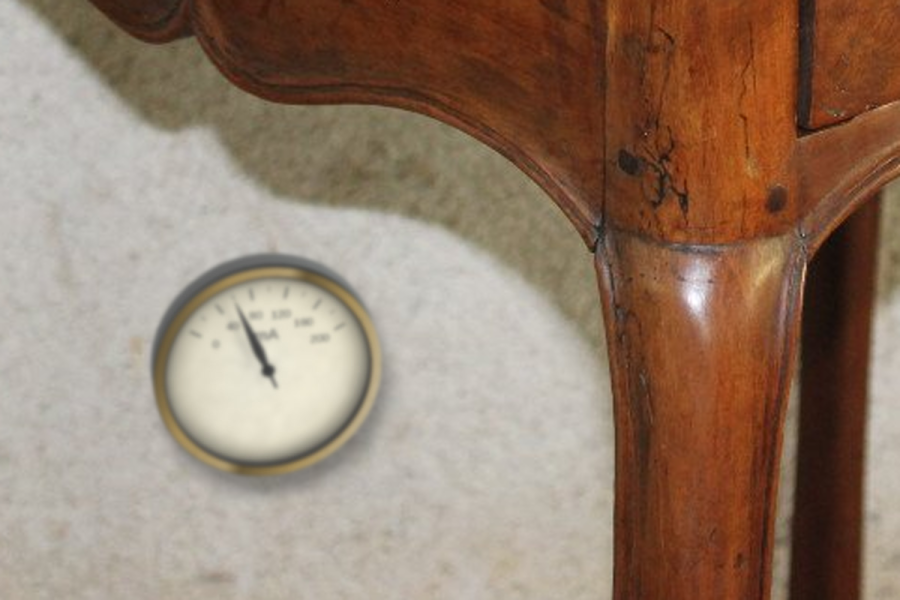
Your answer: 60 mA
